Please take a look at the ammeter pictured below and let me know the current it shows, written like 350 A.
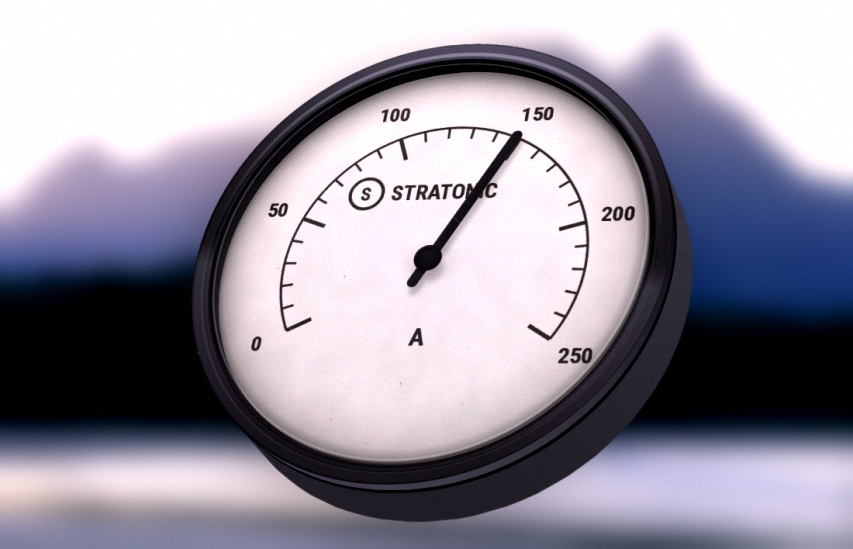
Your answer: 150 A
